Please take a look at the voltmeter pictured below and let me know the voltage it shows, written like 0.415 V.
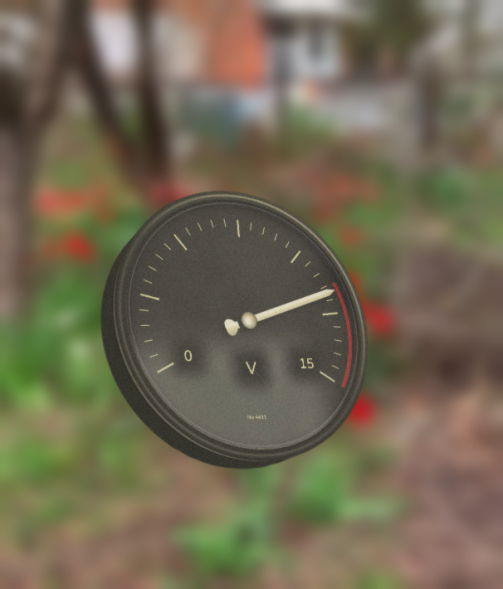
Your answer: 11.75 V
